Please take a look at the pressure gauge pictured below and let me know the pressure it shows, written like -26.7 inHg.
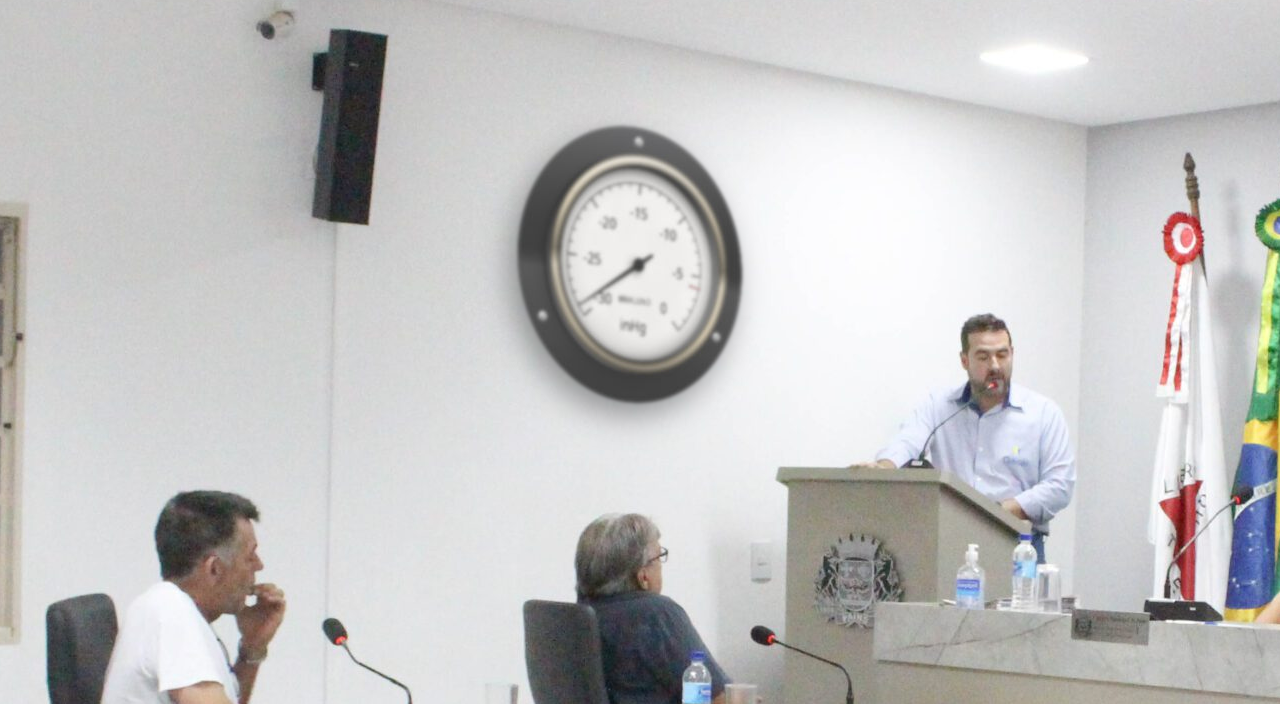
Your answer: -29 inHg
